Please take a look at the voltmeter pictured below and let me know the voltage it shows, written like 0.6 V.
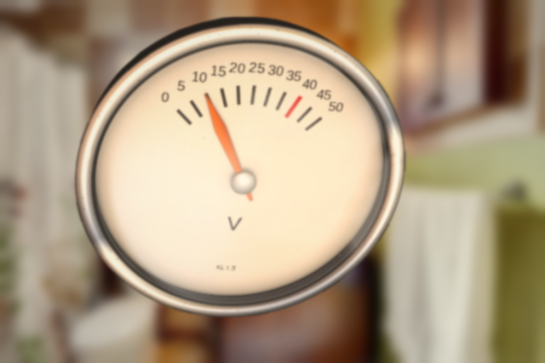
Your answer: 10 V
